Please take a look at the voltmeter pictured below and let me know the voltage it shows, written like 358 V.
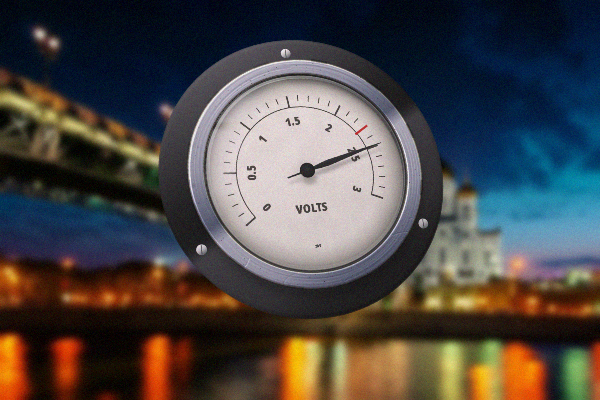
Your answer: 2.5 V
